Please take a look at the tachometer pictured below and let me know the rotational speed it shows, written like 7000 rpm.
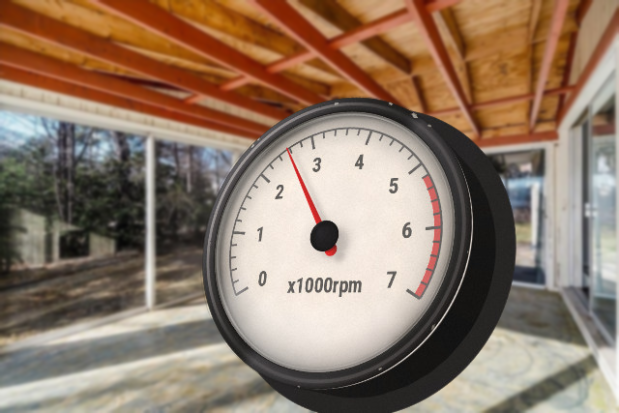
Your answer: 2600 rpm
